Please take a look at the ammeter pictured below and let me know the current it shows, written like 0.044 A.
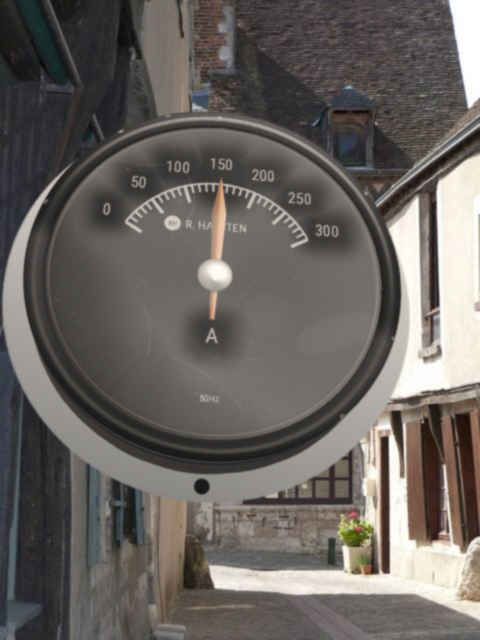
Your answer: 150 A
